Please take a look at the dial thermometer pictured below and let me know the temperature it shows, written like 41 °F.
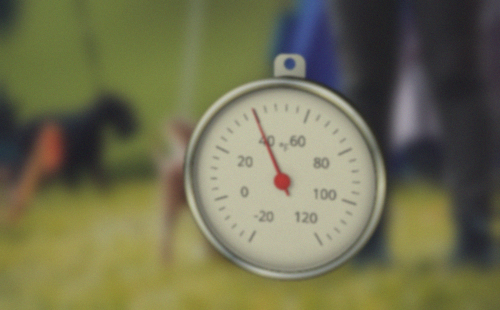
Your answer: 40 °F
